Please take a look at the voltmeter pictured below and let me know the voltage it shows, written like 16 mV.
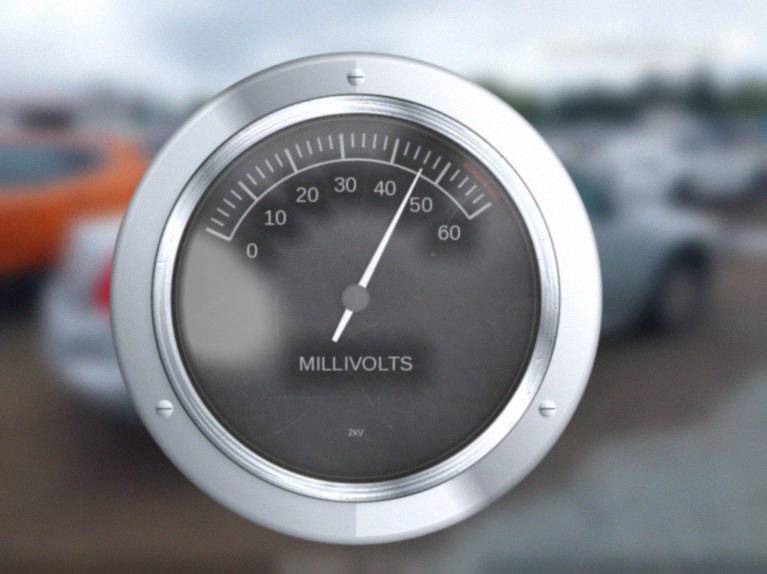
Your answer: 46 mV
